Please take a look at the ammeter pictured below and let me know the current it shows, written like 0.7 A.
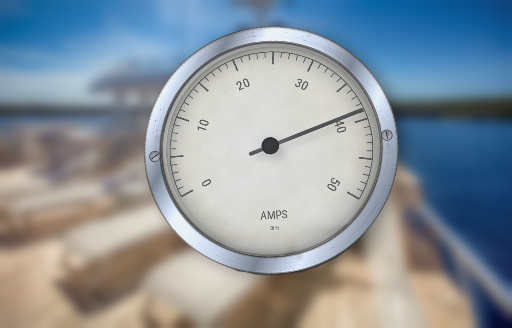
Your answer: 39 A
